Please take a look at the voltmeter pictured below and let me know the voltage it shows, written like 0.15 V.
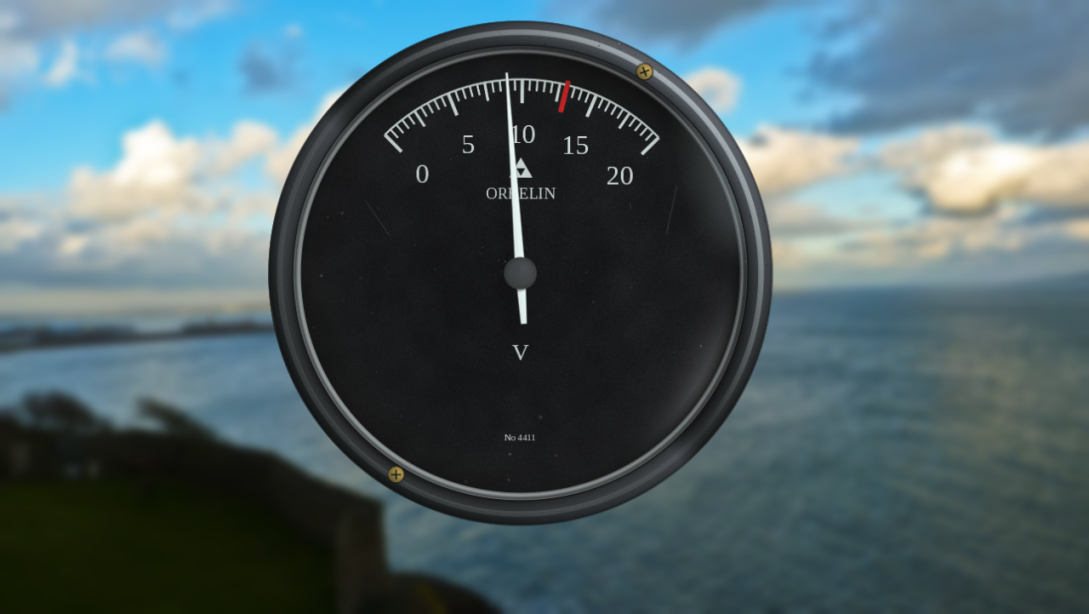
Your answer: 9 V
